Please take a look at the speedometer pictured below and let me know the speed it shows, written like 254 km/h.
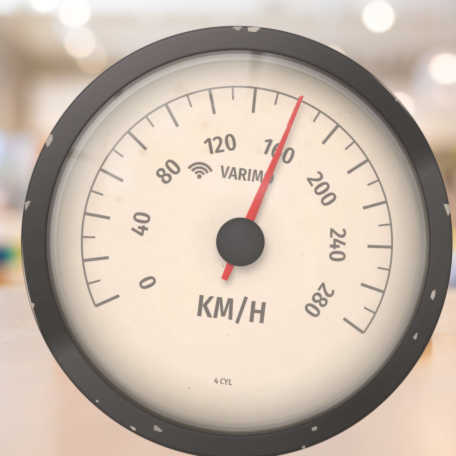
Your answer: 160 km/h
